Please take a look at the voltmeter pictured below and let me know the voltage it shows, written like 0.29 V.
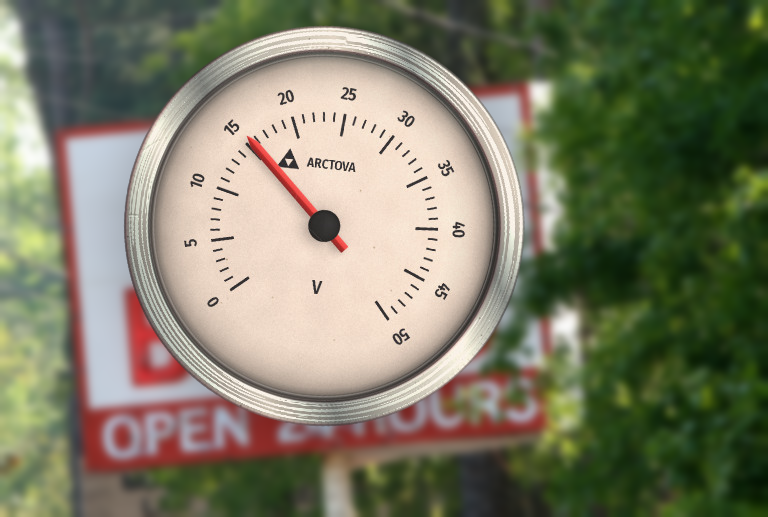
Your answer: 15.5 V
